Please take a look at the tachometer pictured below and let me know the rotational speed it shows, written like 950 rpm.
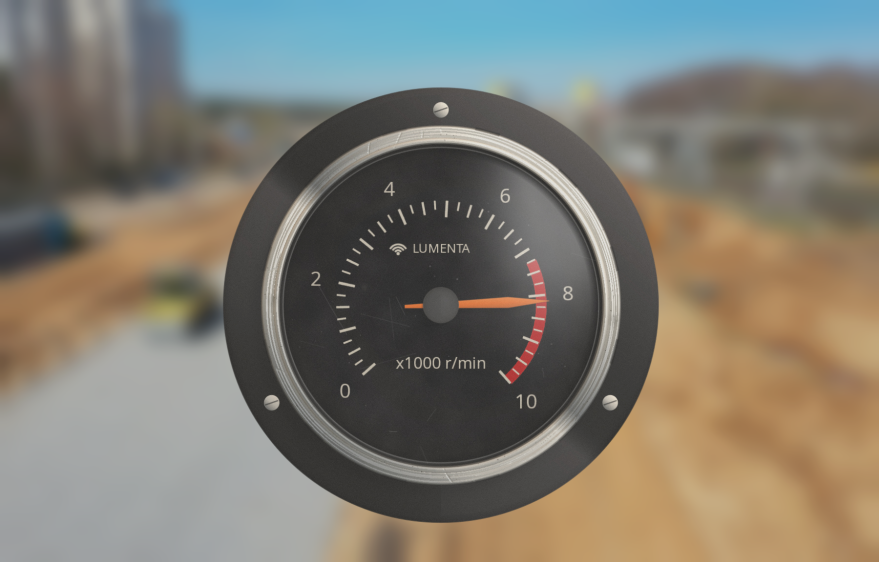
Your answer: 8125 rpm
